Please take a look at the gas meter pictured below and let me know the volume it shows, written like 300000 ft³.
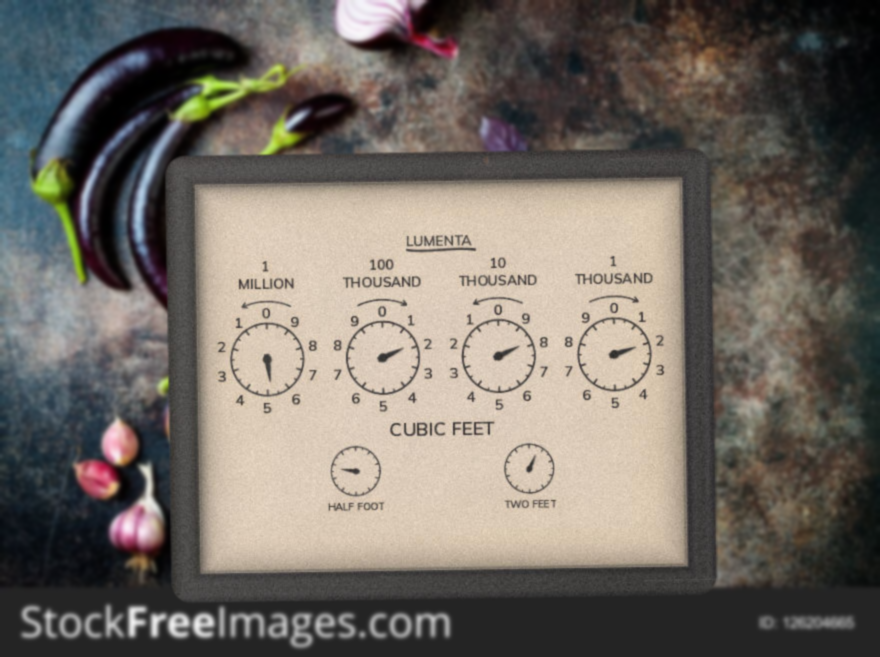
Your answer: 518200 ft³
